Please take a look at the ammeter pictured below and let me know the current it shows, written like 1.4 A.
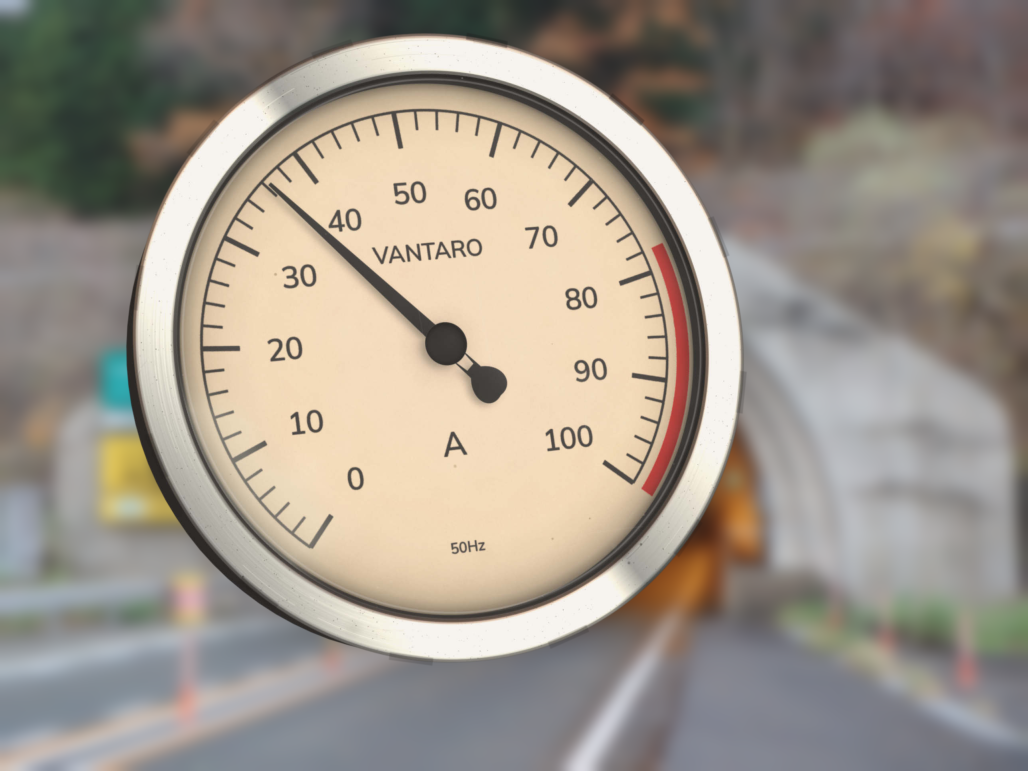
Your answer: 36 A
